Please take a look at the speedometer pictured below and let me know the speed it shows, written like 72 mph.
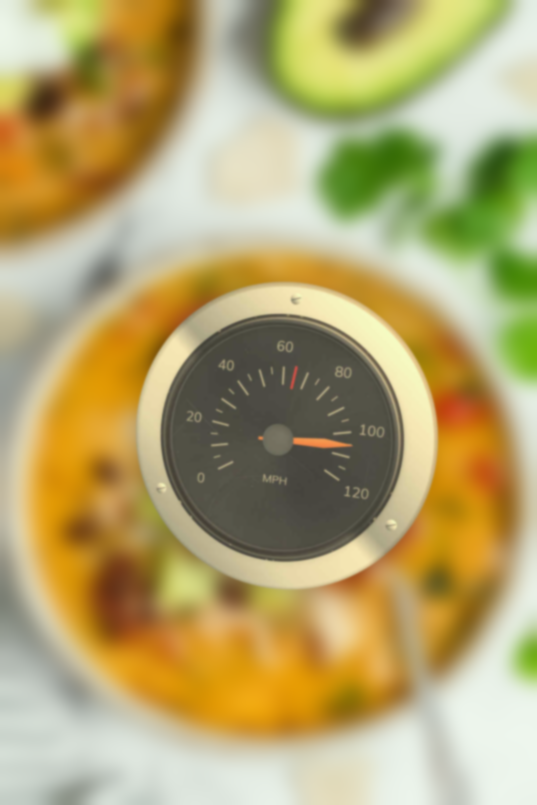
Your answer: 105 mph
